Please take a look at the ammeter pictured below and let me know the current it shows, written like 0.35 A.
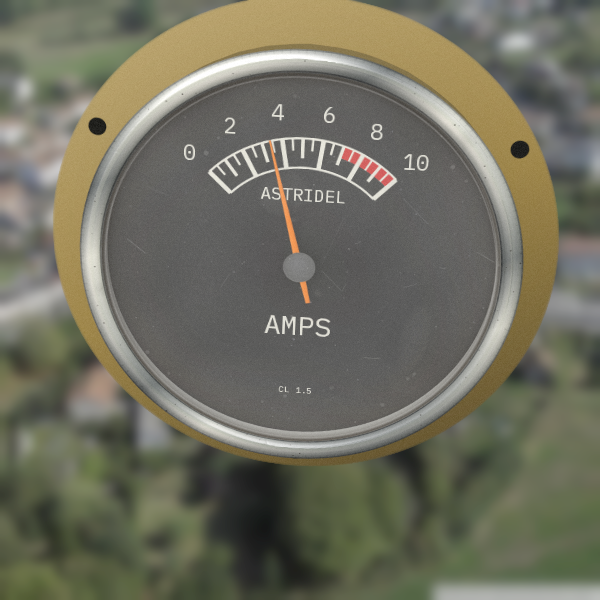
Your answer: 3.5 A
